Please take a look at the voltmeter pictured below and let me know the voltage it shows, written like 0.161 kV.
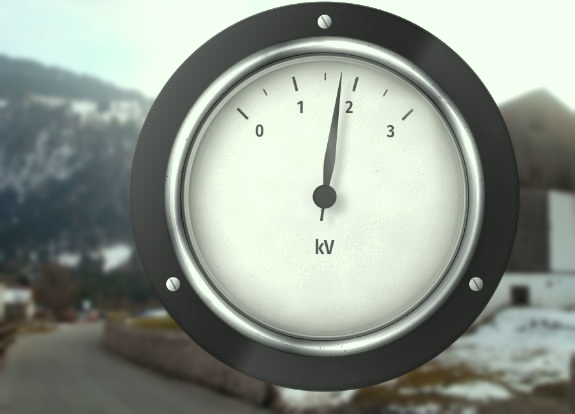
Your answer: 1.75 kV
